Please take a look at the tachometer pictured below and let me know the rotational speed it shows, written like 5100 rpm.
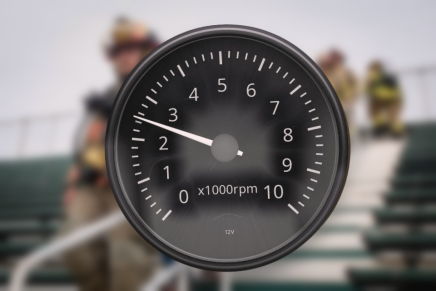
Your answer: 2500 rpm
